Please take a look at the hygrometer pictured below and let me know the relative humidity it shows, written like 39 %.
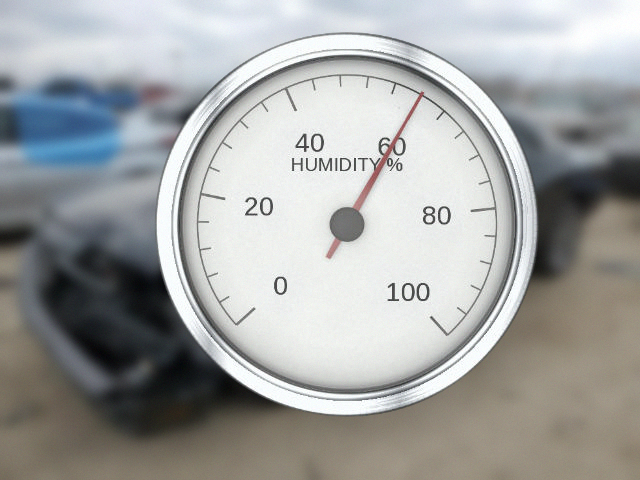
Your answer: 60 %
